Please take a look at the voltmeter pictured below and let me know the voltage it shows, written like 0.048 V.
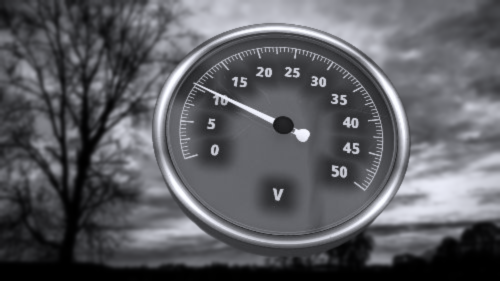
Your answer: 10 V
